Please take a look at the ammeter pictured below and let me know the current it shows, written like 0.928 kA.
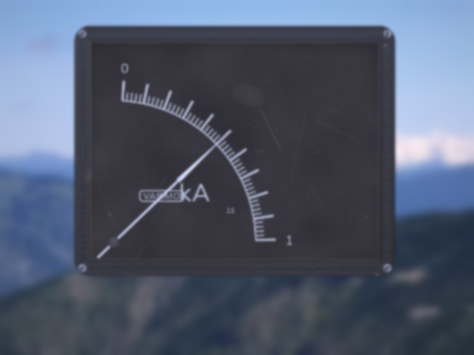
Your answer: 0.5 kA
